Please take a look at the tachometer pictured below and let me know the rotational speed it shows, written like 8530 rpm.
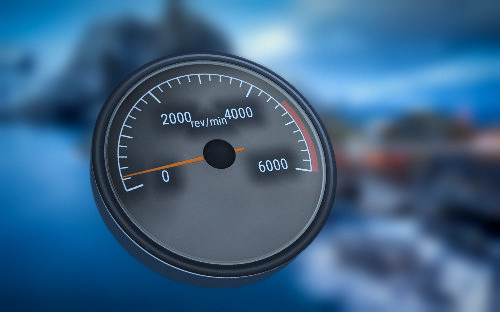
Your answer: 200 rpm
